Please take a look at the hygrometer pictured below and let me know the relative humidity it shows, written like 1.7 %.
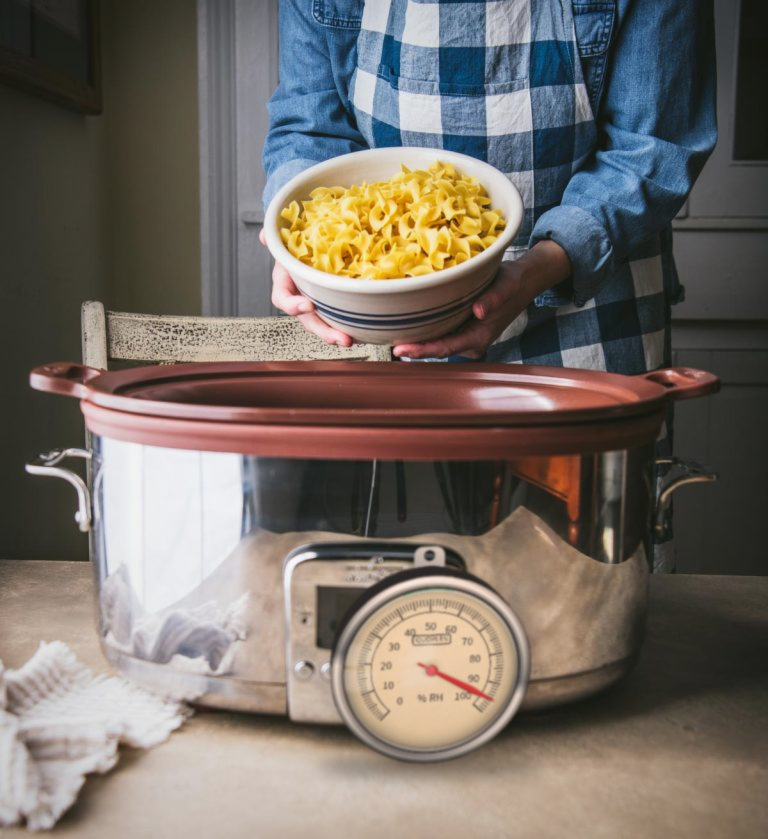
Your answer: 95 %
